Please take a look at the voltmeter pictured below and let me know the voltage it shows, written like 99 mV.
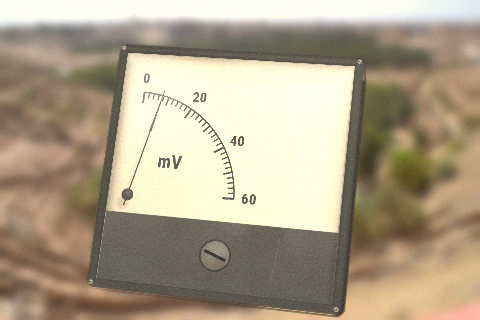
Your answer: 8 mV
